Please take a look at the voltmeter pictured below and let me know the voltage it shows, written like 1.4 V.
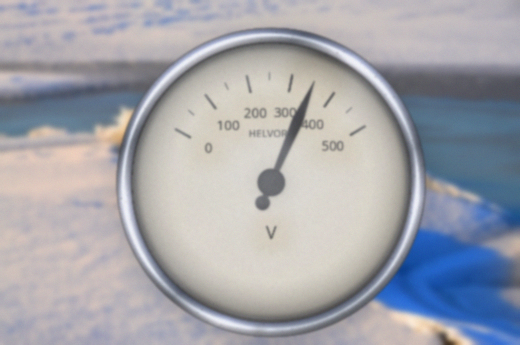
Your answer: 350 V
